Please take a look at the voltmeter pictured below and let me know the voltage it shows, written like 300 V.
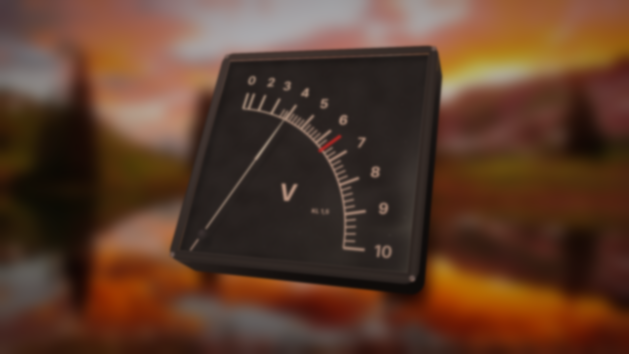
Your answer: 4 V
